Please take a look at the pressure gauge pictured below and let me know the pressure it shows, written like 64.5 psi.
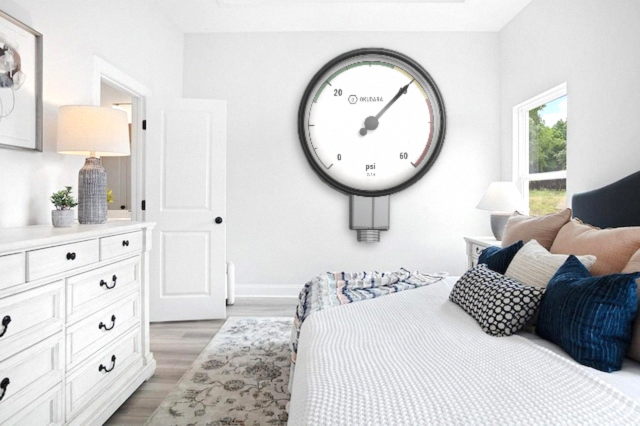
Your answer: 40 psi
